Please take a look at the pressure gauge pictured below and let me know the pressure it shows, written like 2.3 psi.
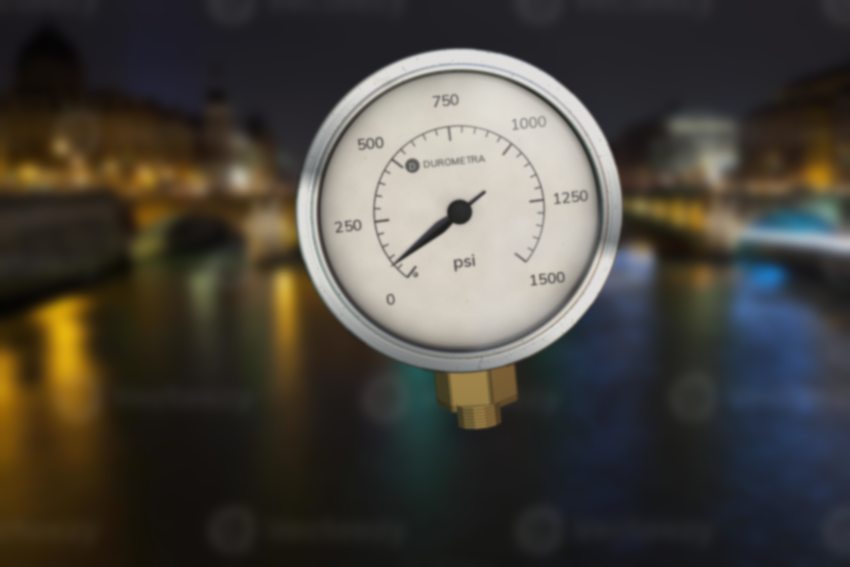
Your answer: 75 psi
